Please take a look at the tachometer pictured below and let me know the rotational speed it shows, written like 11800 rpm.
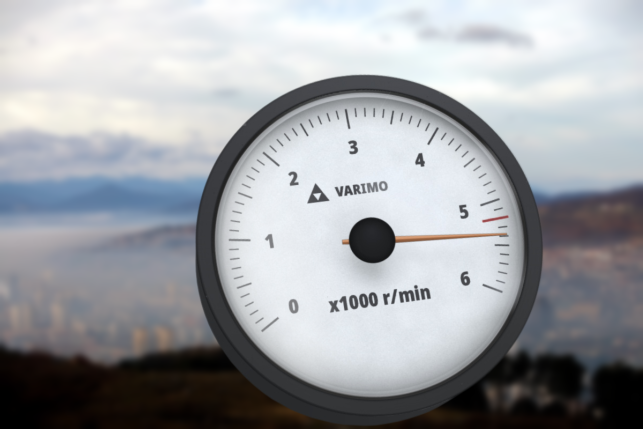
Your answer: 5400 rpm
